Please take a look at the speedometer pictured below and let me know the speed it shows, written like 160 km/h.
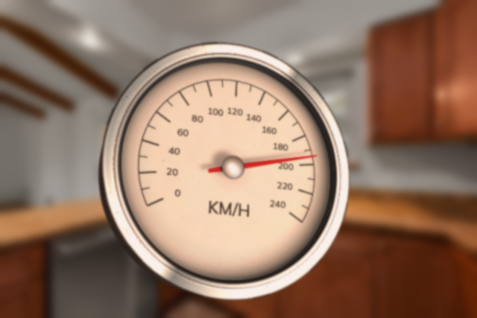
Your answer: 195 km/h
